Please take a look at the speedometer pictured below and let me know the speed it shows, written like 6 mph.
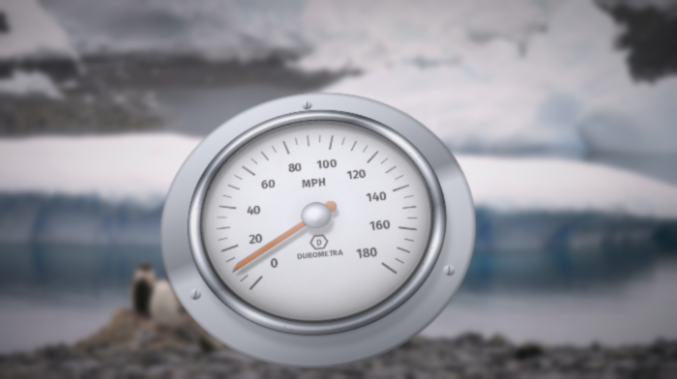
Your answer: 10 mph
